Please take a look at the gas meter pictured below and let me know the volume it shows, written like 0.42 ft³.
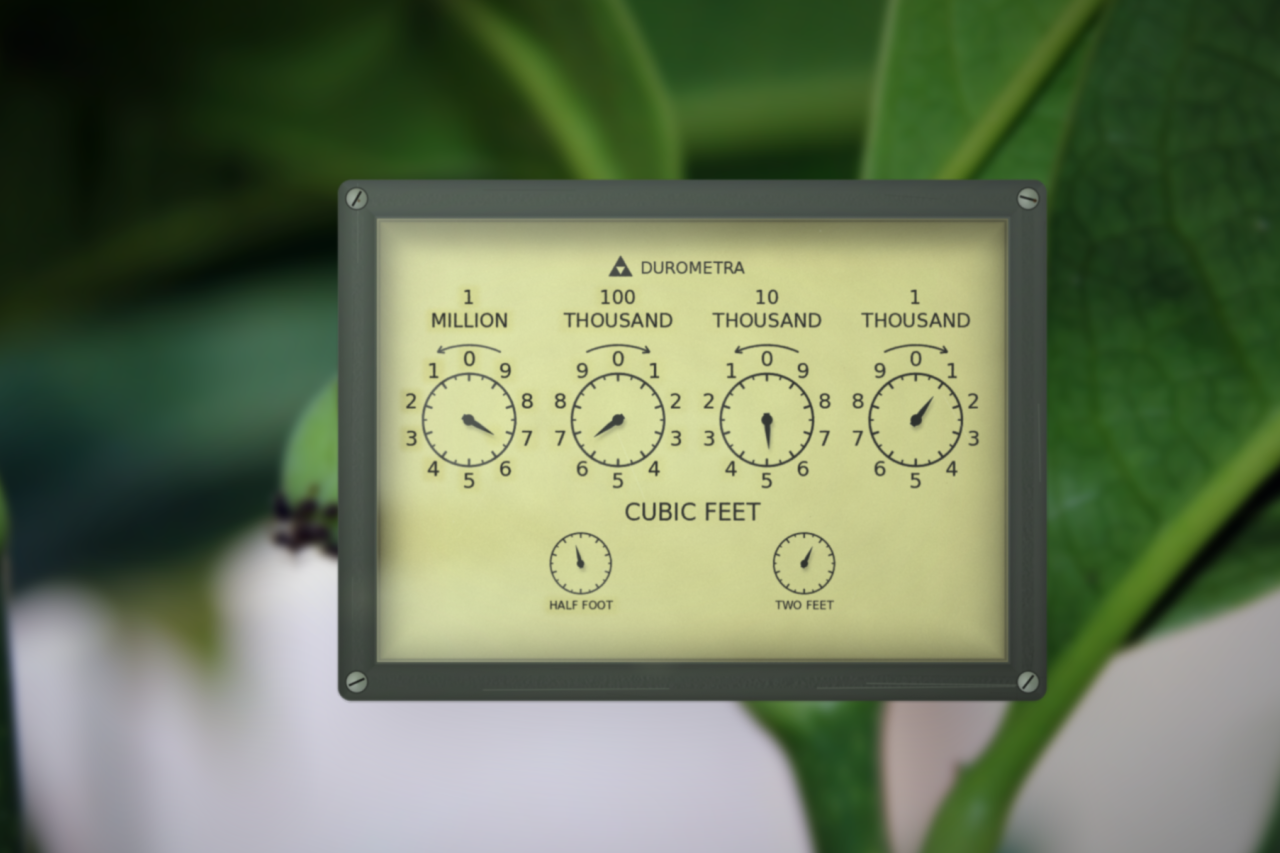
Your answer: 665100 ft³
